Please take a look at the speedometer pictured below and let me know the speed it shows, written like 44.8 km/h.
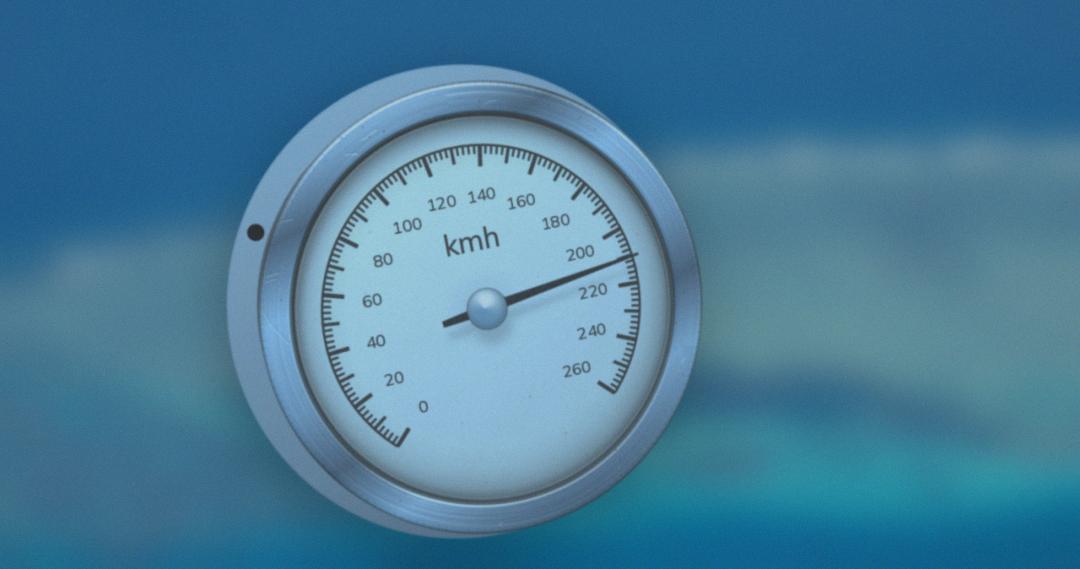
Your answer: 210 km/h
